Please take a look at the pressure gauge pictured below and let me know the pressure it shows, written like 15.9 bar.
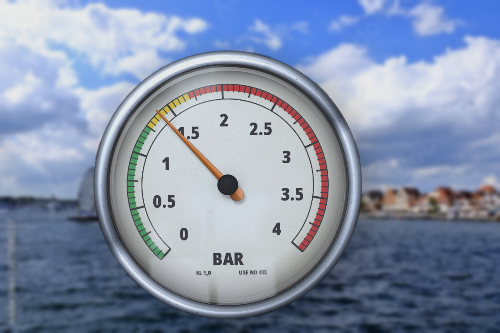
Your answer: 1.4 bar
